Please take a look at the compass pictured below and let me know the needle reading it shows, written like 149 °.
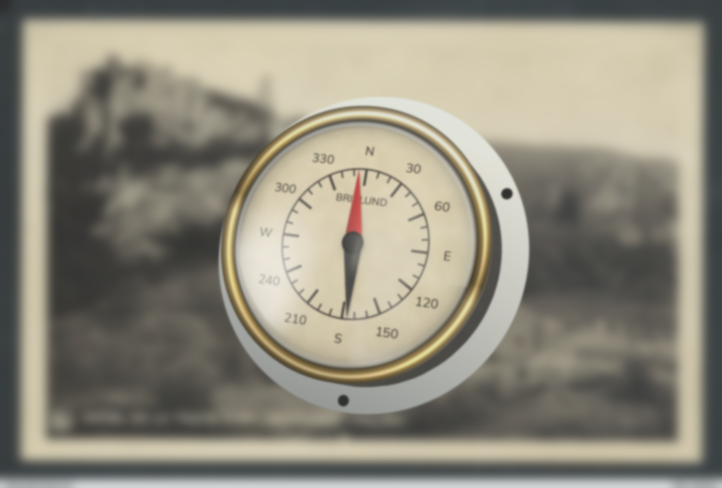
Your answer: 355 °
